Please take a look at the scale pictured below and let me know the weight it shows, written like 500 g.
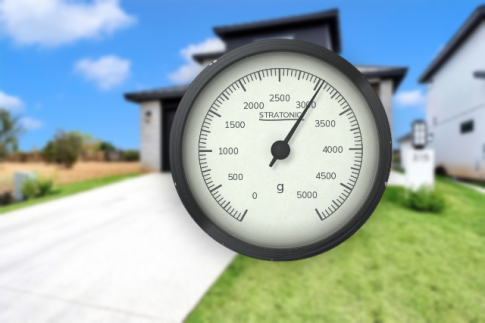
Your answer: 3050 g
